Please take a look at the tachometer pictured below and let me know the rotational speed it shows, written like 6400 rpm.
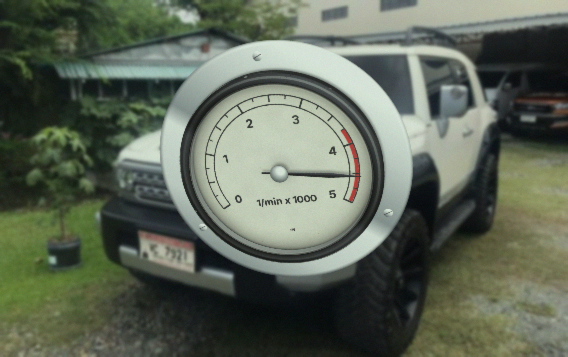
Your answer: 4500 rpm
